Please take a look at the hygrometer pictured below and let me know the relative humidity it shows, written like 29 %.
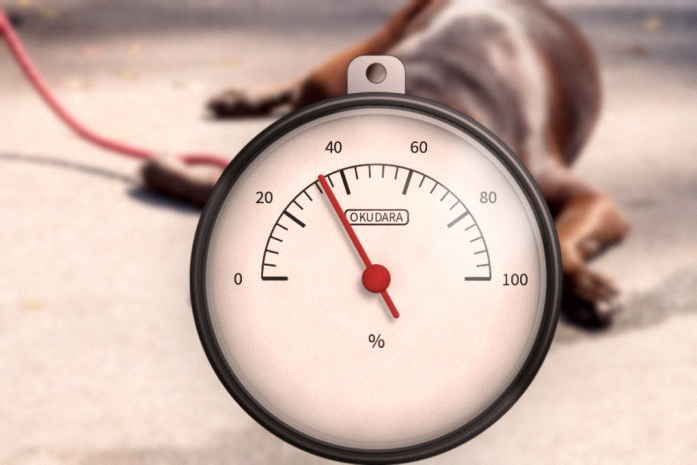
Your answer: 34 %
